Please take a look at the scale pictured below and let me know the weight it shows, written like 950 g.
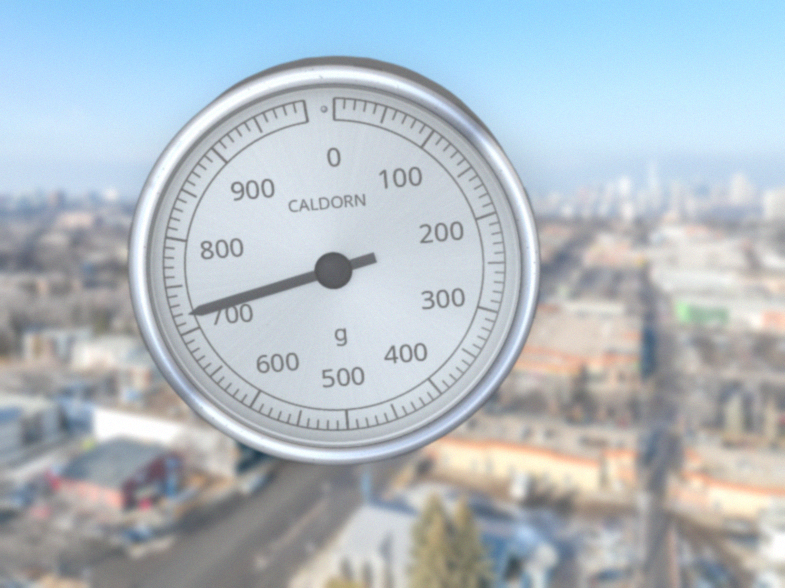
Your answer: 720 g
